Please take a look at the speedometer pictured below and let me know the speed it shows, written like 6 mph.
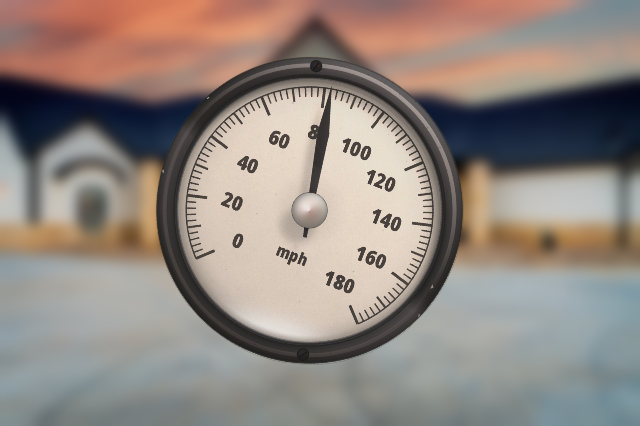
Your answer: 82 mph
